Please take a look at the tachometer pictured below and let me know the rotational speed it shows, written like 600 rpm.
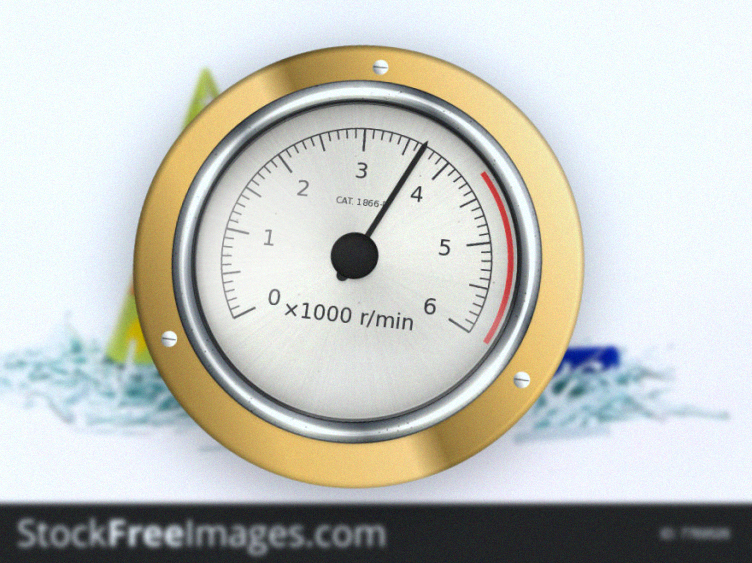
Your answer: 3700 rpm
